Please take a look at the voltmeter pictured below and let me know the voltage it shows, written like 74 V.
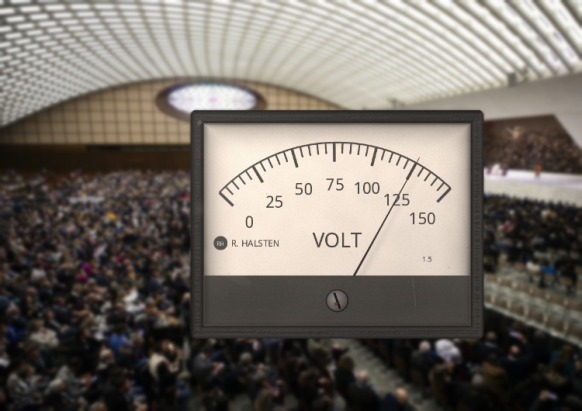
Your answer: 125 V
